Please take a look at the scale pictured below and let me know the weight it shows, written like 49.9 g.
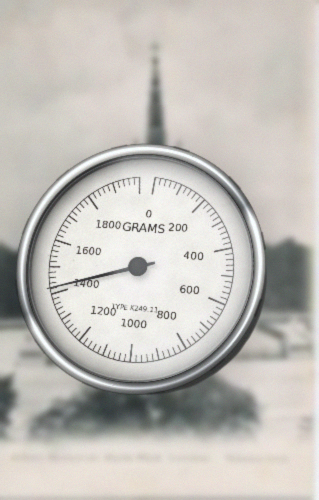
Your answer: 1420 g
